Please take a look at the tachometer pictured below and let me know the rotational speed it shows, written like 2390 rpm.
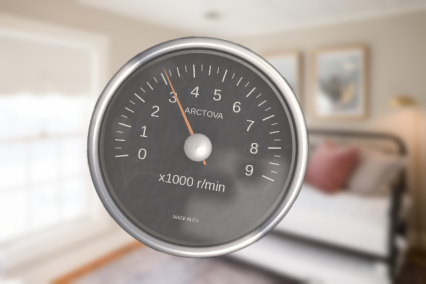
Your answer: 3125 rpm
